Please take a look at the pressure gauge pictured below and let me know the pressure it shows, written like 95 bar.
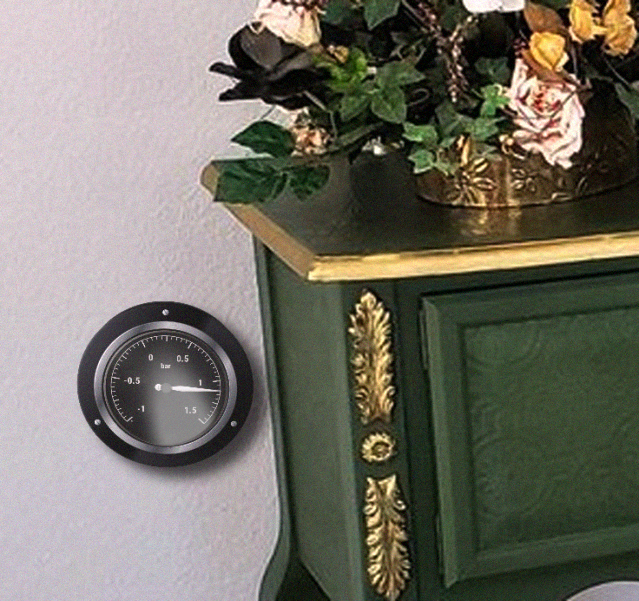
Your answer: 1.1 bar
